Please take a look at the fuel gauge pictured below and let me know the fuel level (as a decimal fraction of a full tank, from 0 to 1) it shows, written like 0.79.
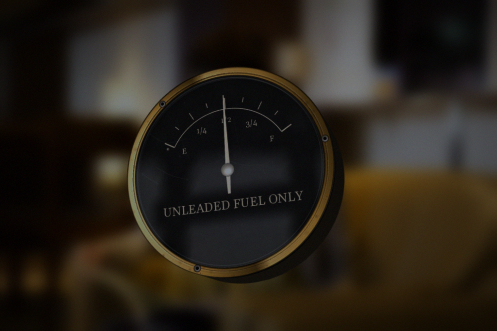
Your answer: 0.5
